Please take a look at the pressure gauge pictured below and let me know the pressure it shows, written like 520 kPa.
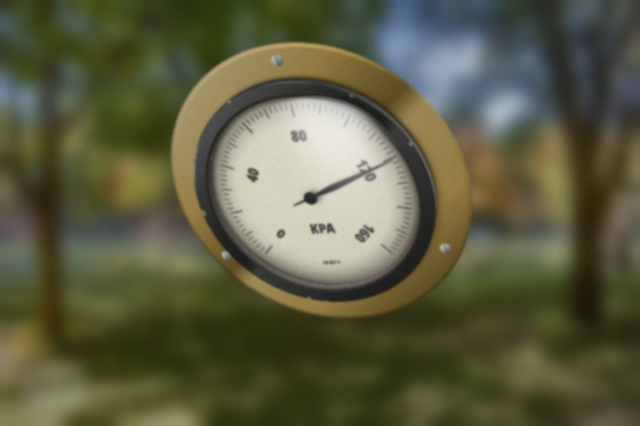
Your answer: 120 kPa
